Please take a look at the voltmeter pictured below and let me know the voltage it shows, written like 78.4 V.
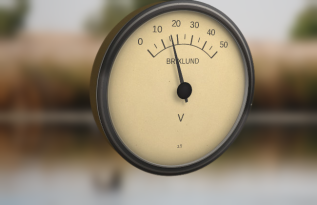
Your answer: 15 V
